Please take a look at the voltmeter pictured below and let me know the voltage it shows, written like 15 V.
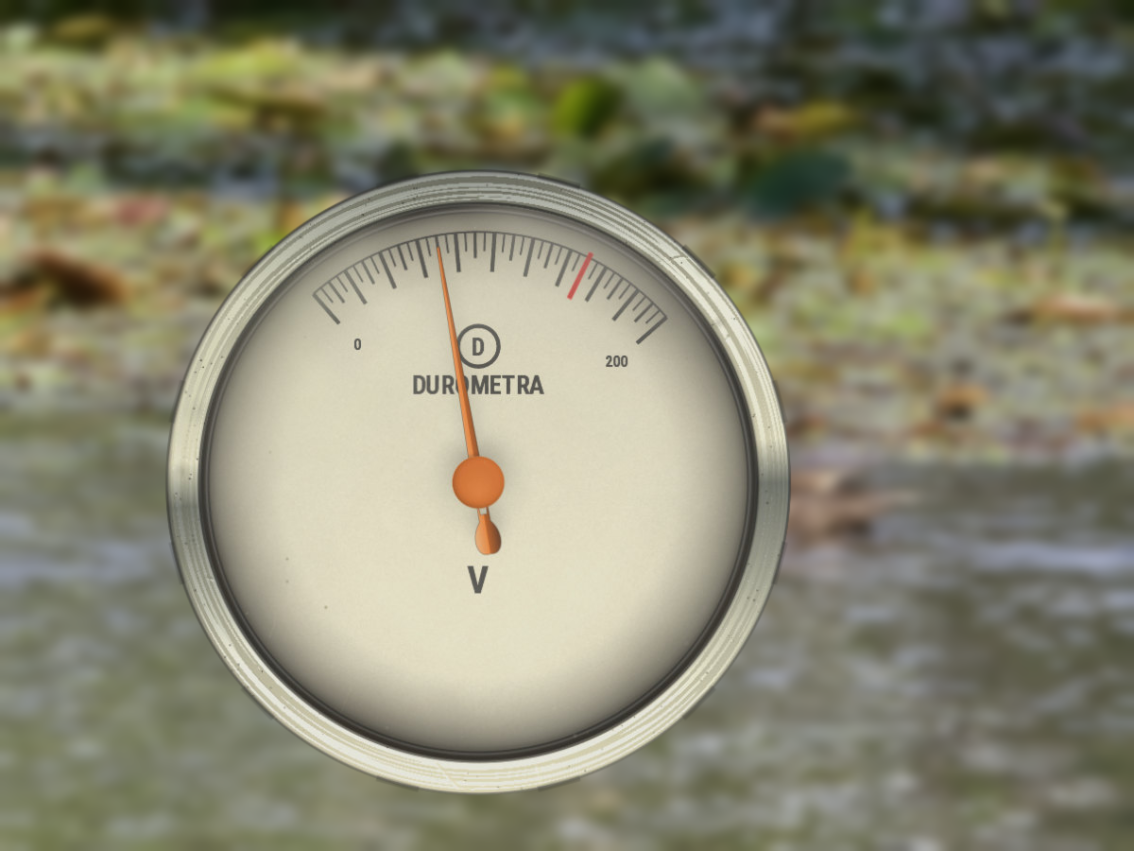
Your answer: 70 V
